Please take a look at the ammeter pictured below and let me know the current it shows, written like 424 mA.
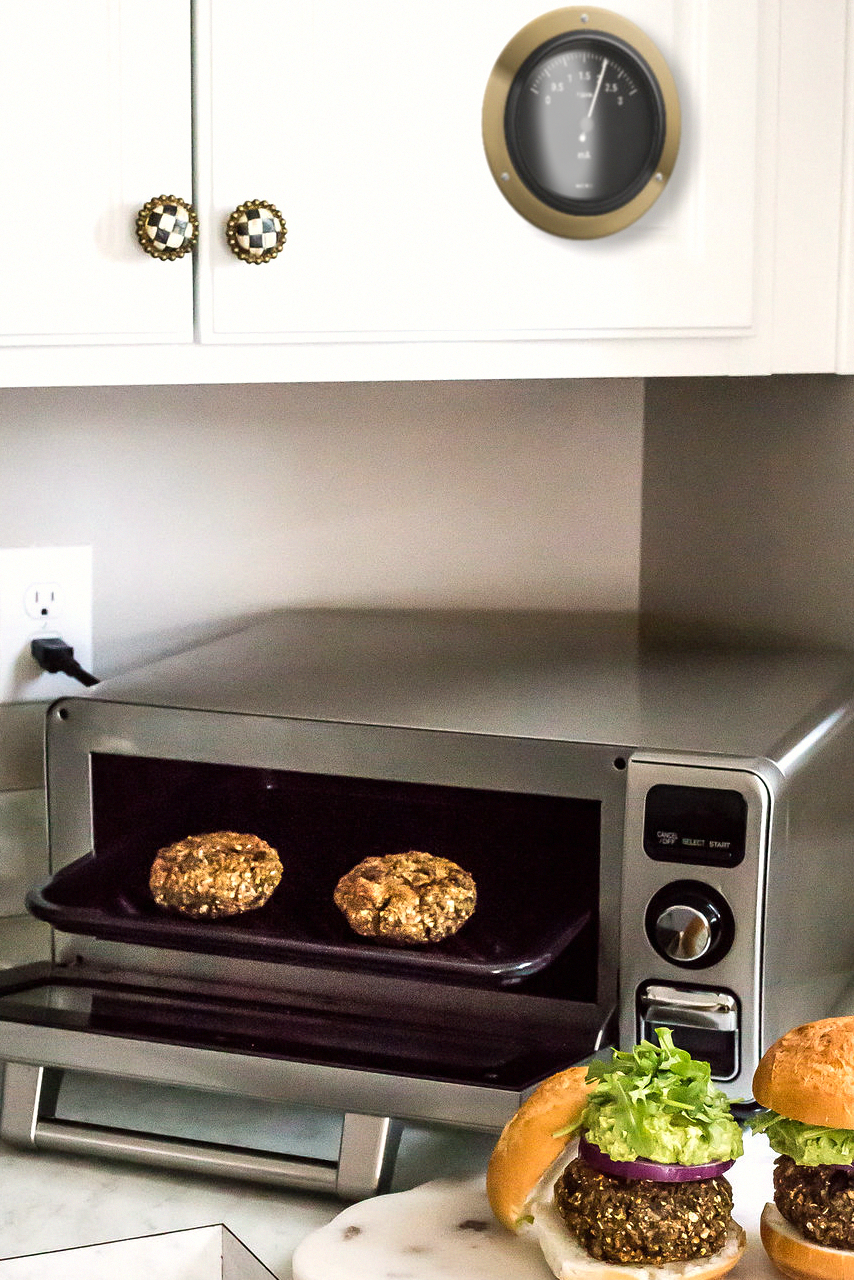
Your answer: 2 mA
